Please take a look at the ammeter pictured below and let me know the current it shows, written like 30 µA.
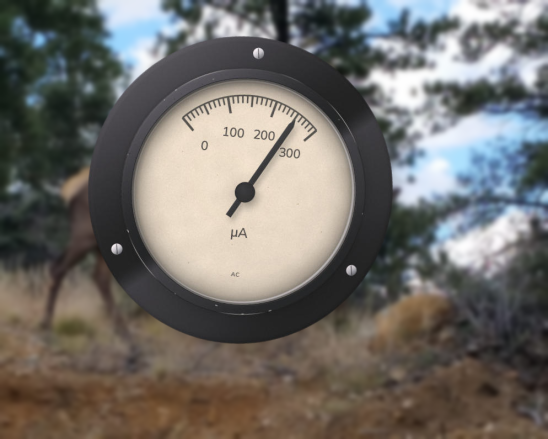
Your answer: 250 µA
